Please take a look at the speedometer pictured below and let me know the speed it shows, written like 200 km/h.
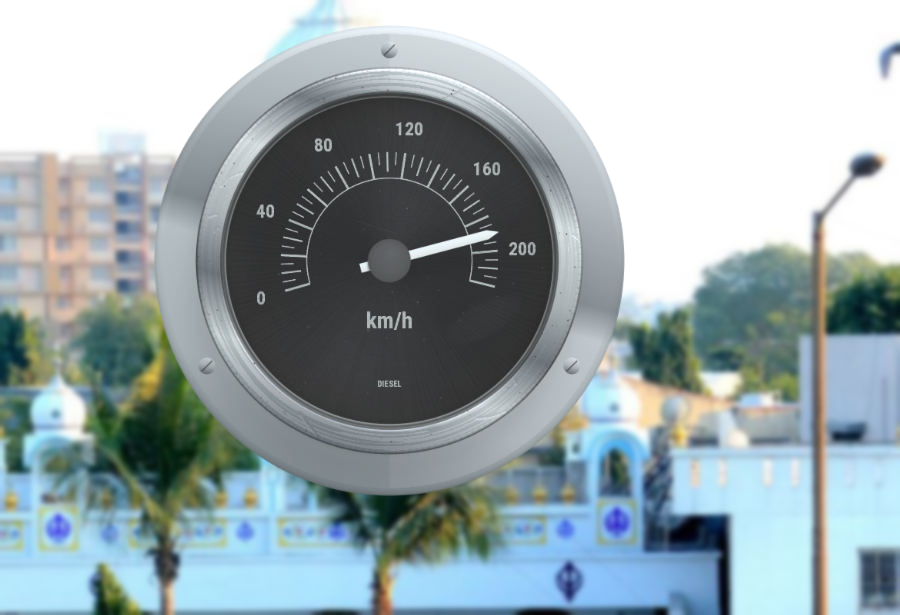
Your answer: 190 km/h
